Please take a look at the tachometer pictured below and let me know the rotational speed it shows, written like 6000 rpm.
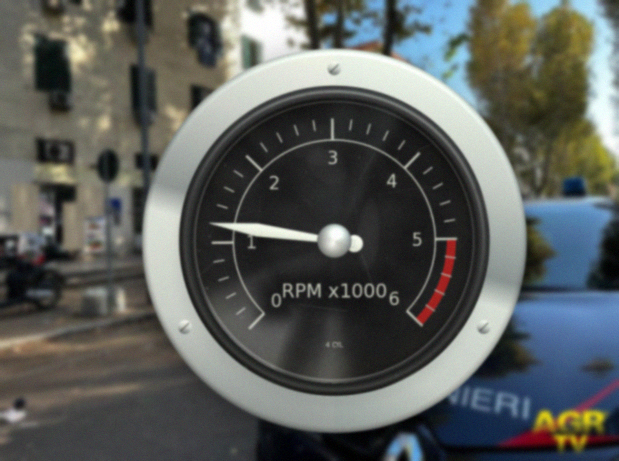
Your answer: 1200 rpm
